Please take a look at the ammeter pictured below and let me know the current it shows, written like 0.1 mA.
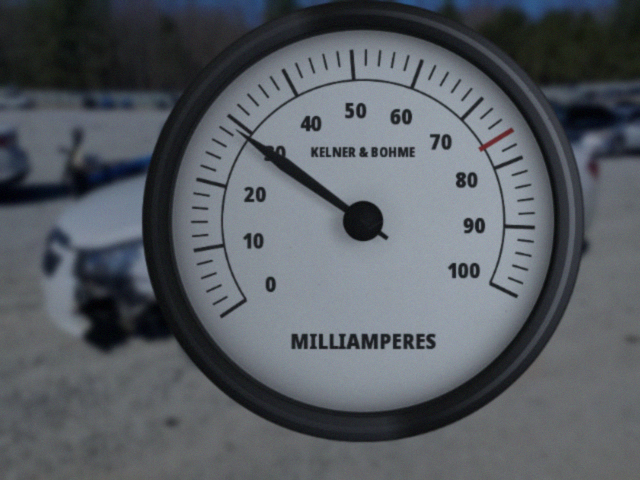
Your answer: 29 mA
